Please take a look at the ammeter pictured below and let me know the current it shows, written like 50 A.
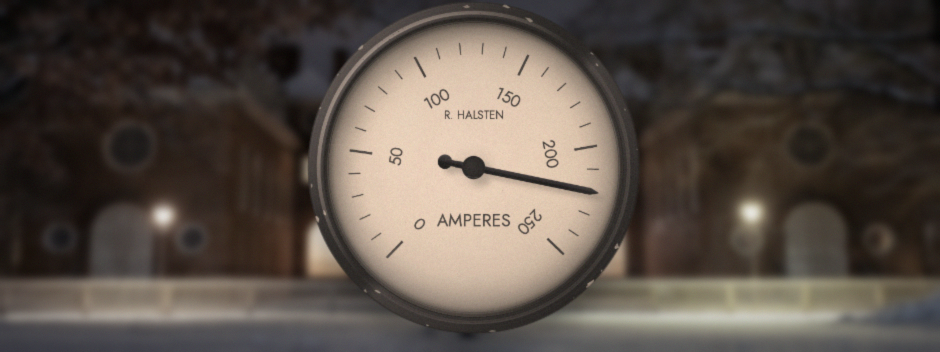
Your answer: 220 A
